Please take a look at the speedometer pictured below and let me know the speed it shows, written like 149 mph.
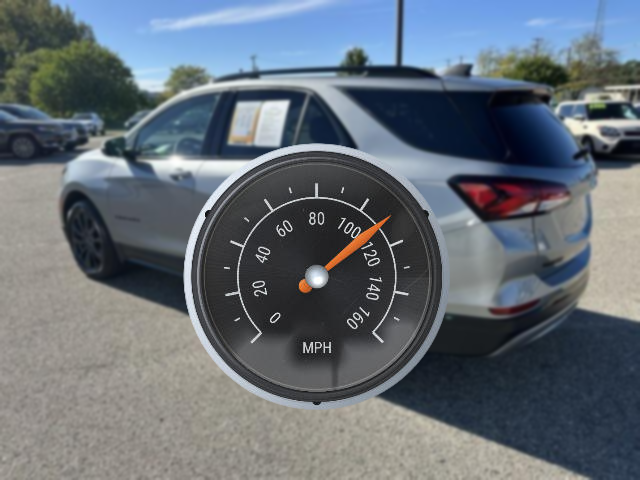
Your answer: 110 mph
